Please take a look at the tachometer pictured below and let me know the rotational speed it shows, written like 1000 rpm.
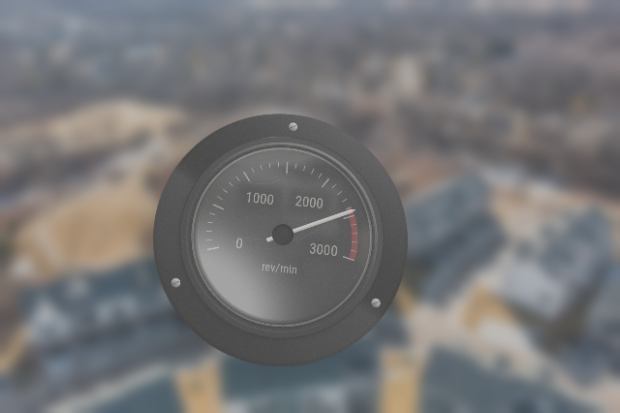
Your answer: 2450 rpm
